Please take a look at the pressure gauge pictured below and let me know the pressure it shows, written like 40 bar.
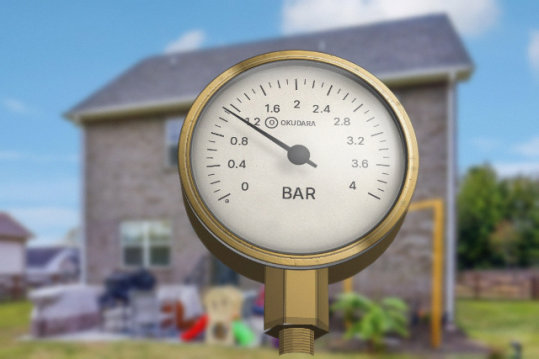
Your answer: 1.1 bar
